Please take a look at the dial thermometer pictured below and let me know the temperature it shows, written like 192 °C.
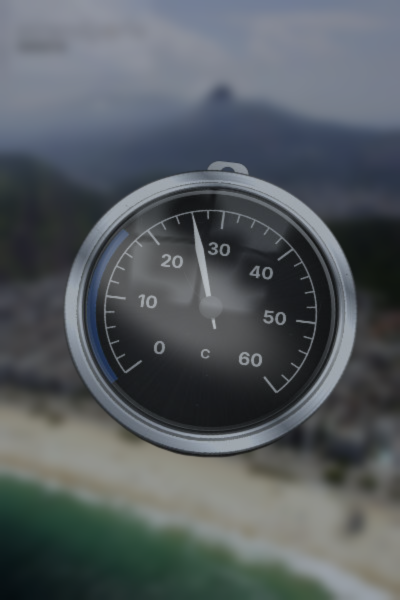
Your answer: 26 °C
